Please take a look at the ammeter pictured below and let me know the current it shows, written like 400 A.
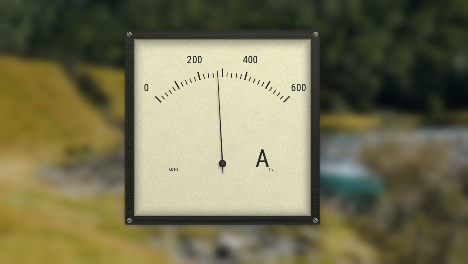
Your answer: 280 A
